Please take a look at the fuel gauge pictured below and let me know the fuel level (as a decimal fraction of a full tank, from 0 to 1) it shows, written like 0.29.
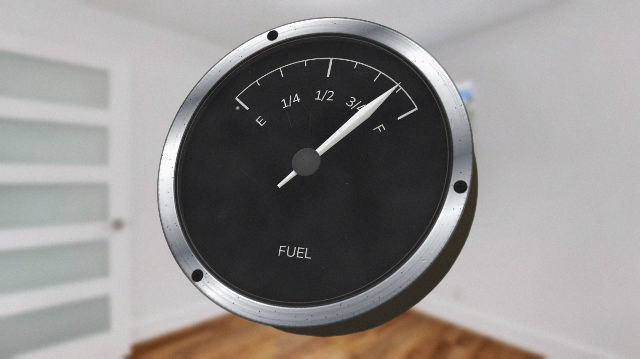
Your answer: 0.875
